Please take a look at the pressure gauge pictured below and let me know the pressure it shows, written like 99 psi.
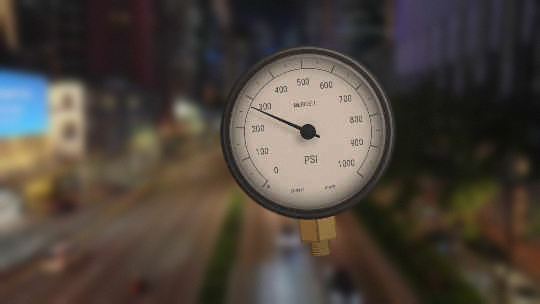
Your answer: 275 psi
